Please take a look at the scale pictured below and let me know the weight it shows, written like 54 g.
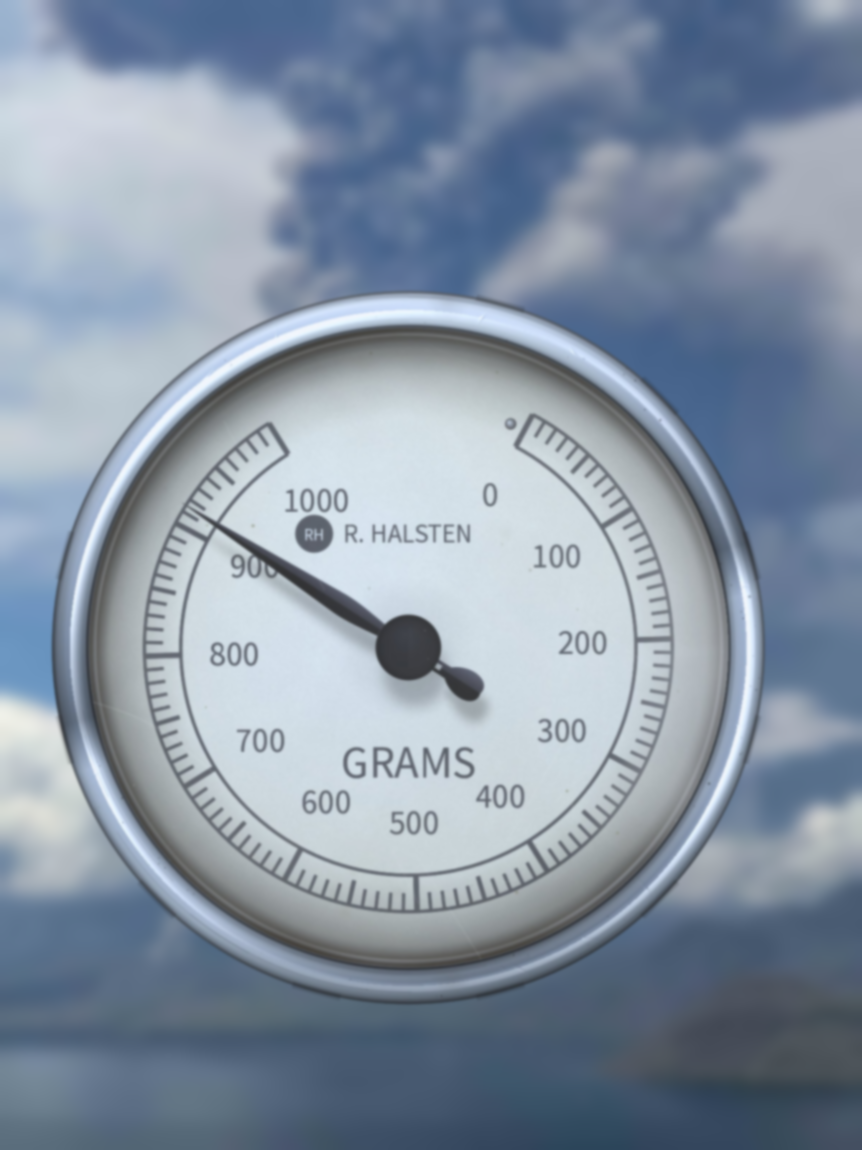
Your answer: 915 g
